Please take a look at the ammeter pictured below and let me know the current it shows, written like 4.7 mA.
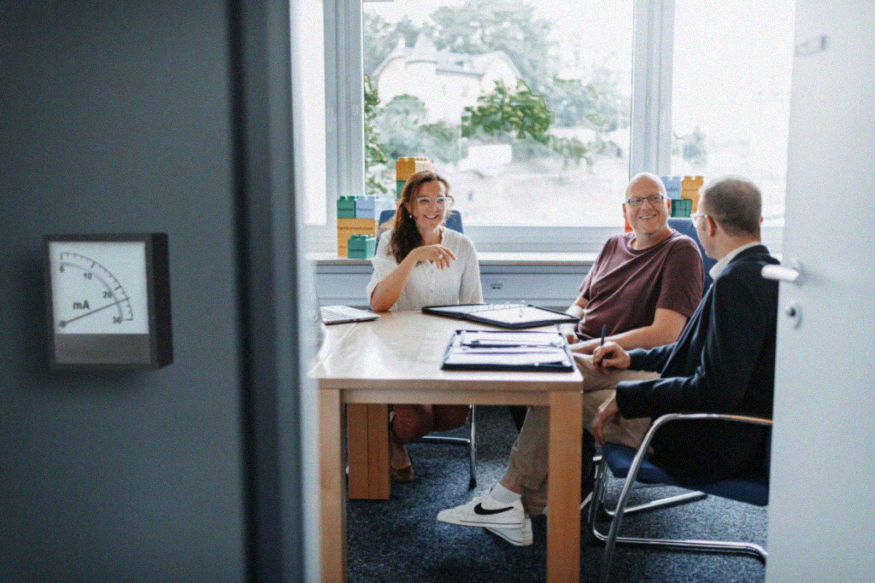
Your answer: 24 mA
